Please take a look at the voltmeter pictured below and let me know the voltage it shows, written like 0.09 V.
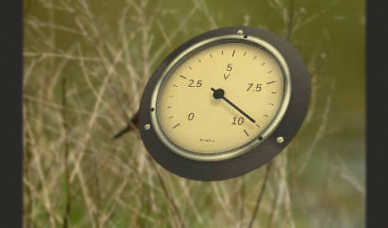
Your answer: 9.5 V
